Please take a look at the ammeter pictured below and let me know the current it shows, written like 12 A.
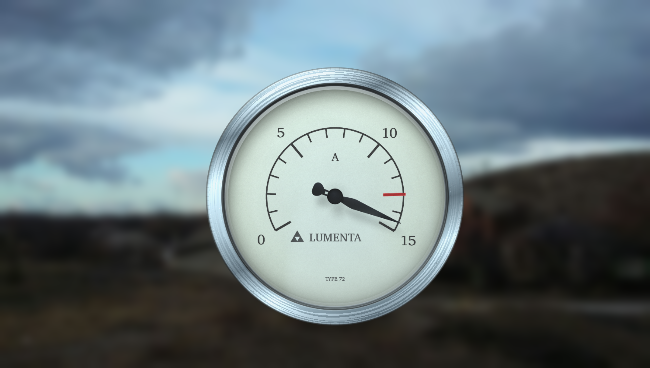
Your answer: 14.5 A
